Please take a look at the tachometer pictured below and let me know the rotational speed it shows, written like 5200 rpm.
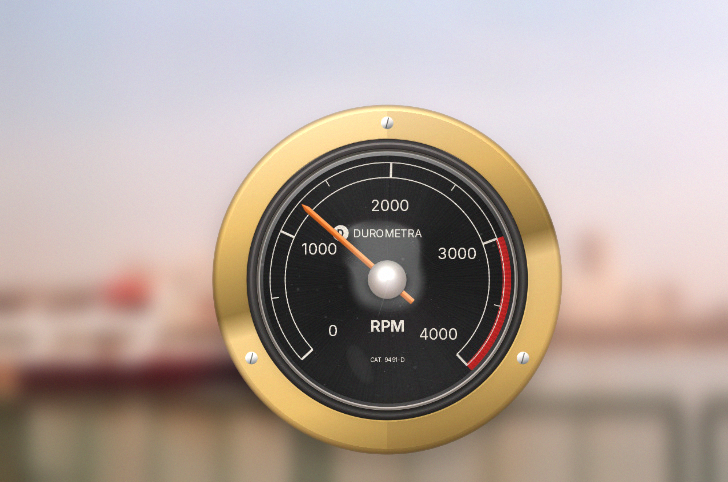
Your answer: 1250 rpm
